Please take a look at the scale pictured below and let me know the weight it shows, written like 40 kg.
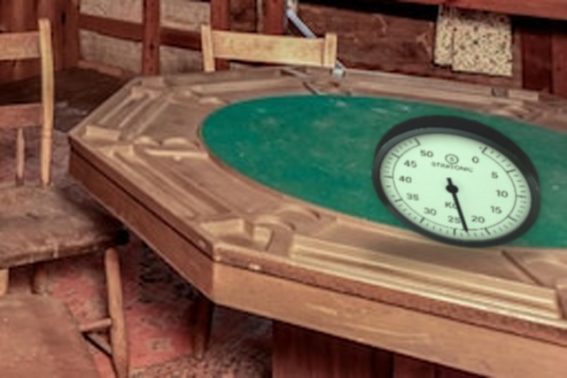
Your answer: 23 kg
